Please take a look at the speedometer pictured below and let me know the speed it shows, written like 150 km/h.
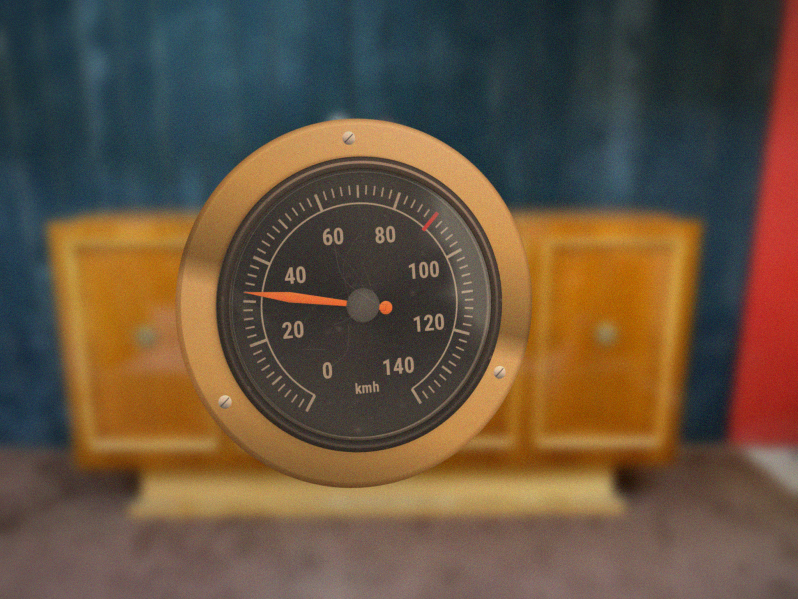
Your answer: 32 km/h
